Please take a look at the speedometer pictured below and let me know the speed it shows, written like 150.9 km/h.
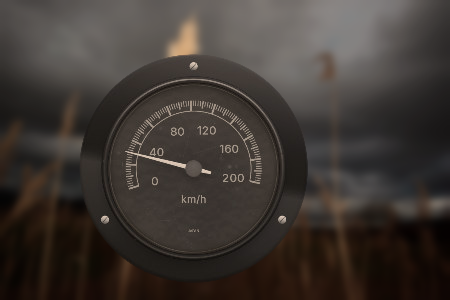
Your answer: 30 km/h
